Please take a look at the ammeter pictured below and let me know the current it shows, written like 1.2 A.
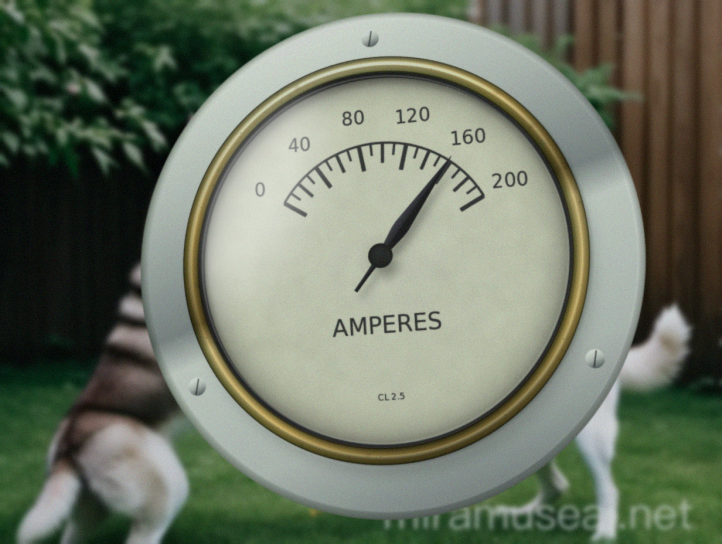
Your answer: 160 A
